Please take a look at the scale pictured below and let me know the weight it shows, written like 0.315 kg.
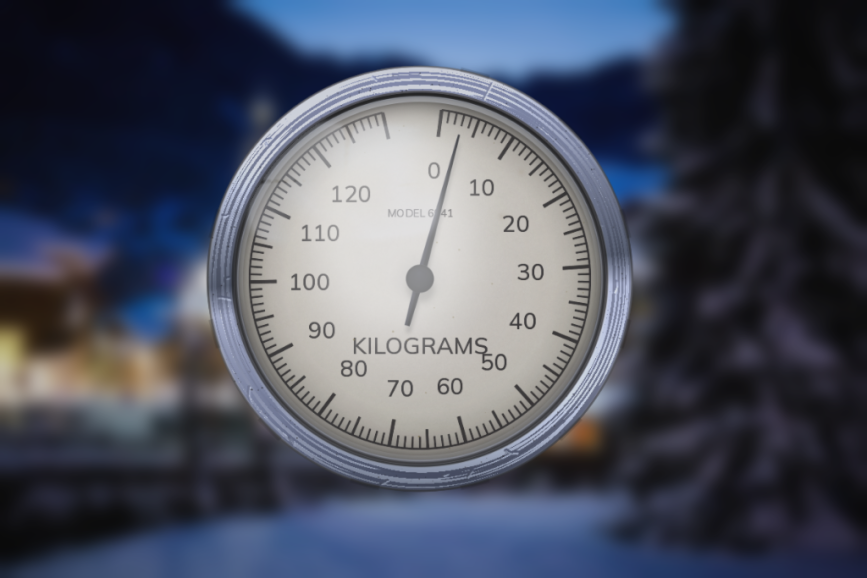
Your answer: 3 kg
